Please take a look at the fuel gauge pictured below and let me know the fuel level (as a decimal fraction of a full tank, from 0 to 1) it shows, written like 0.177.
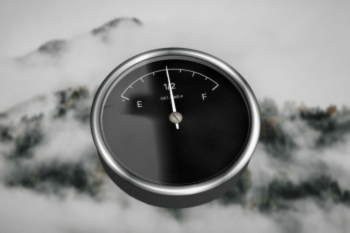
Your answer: 0.5
